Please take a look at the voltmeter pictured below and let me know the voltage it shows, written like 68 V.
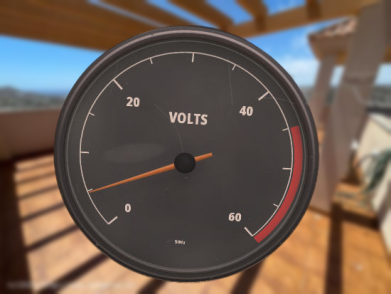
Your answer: 5 V
